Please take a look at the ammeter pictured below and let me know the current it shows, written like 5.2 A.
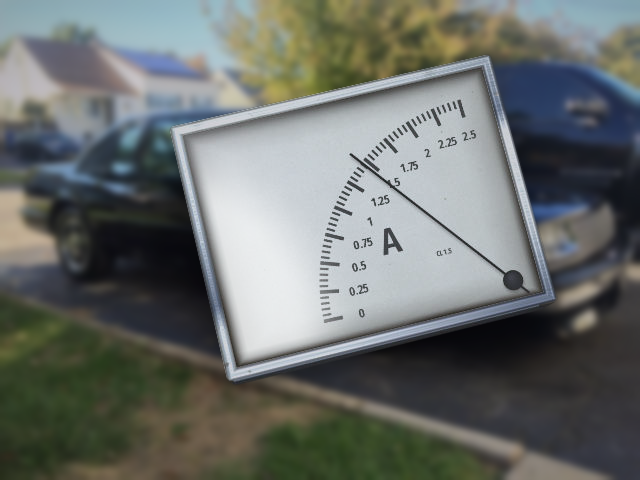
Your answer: 1.45 A
